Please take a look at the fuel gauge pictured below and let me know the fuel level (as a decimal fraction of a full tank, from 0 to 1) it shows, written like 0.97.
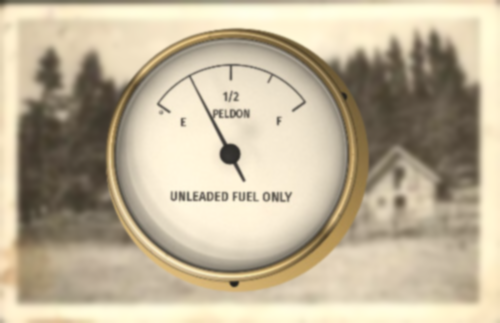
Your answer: 0.25
